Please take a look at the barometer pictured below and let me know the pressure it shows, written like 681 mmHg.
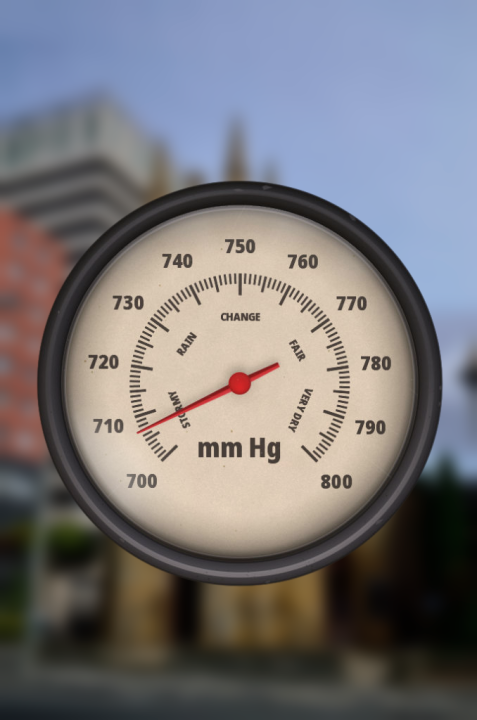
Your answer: 707 mmHg
